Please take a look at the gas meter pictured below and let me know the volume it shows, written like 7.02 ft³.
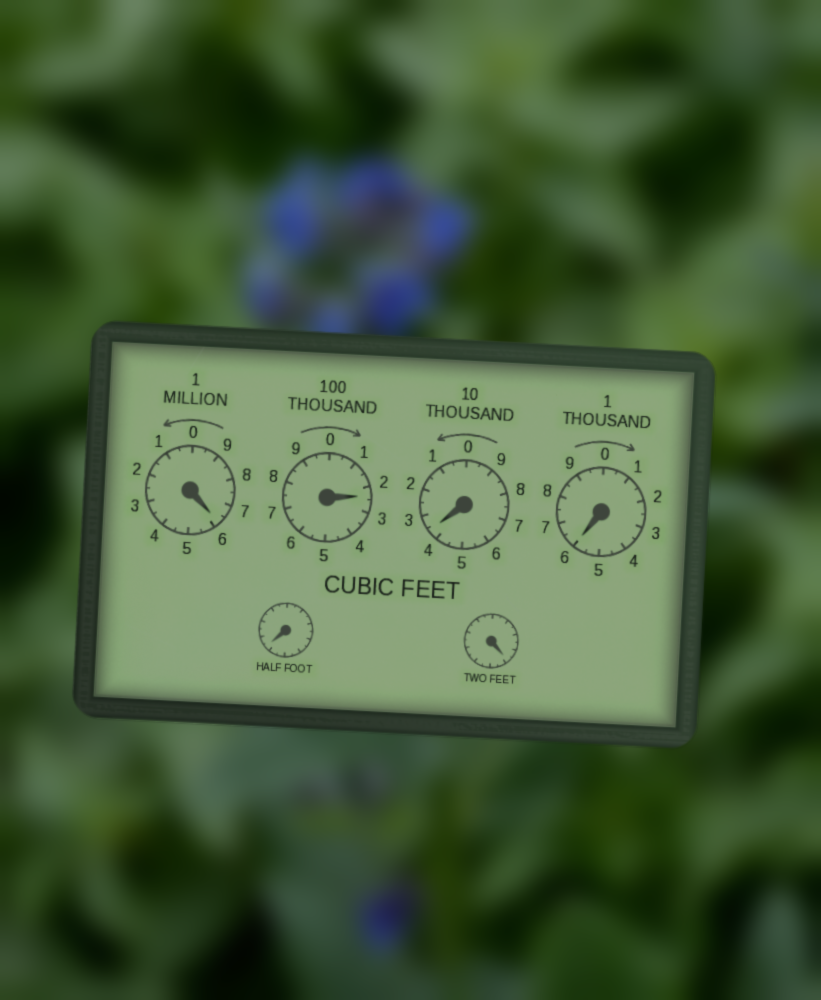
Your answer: 623600 ft³
